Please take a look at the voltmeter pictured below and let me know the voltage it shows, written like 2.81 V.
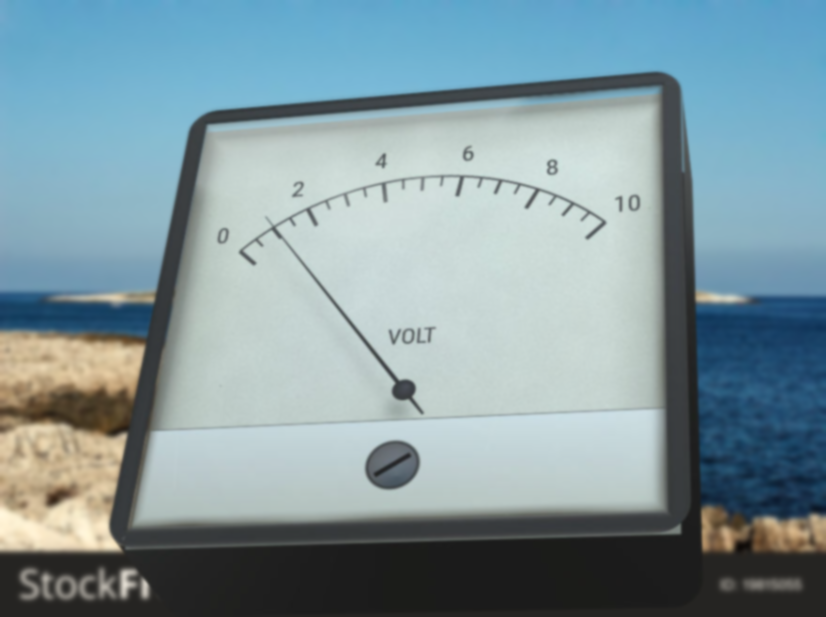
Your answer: 1 V
